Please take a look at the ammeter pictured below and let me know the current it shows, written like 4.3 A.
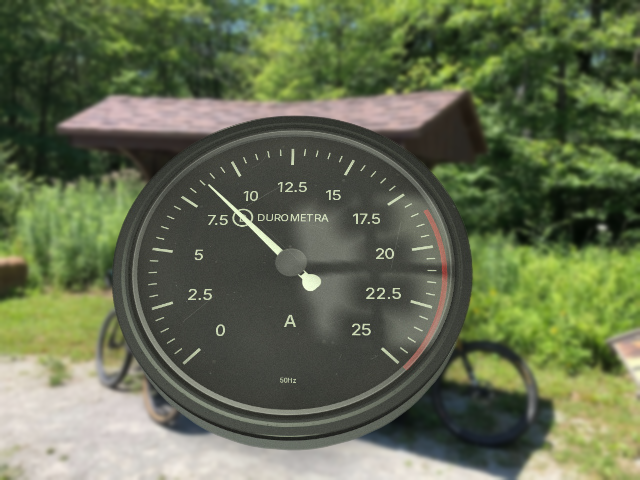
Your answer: 8.5 A
